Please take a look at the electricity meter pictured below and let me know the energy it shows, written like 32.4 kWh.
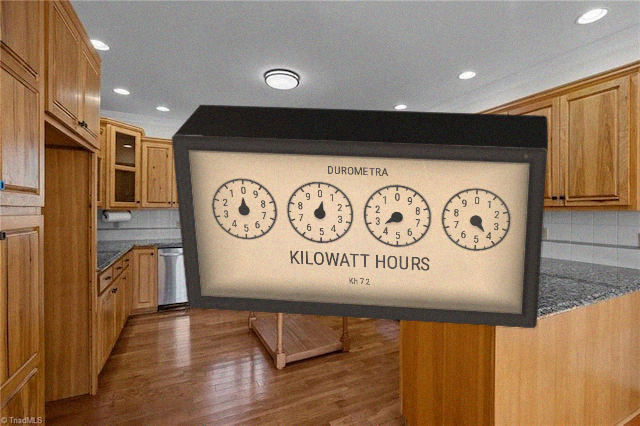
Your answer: 34 kWh
